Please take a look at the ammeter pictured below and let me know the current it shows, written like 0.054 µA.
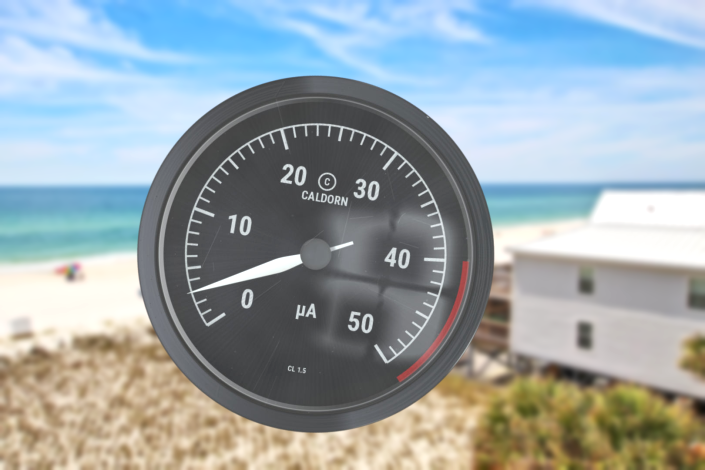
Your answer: 3 µA
